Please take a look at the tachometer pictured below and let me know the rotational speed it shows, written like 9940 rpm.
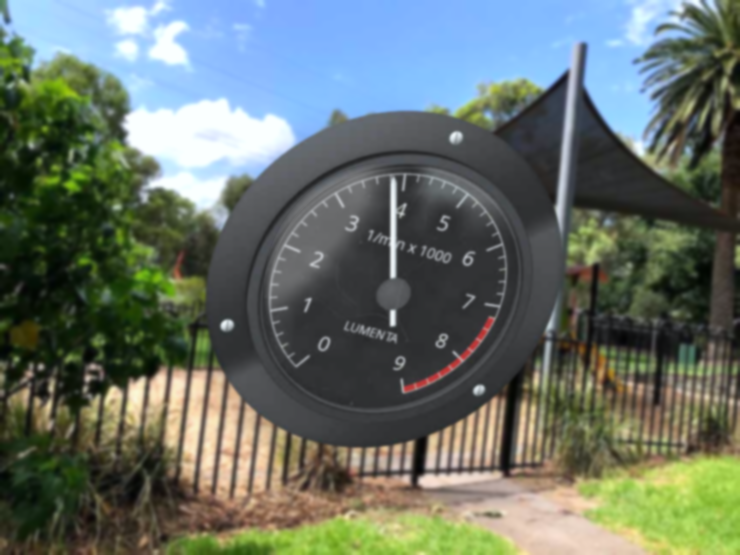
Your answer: 3800 rpm
